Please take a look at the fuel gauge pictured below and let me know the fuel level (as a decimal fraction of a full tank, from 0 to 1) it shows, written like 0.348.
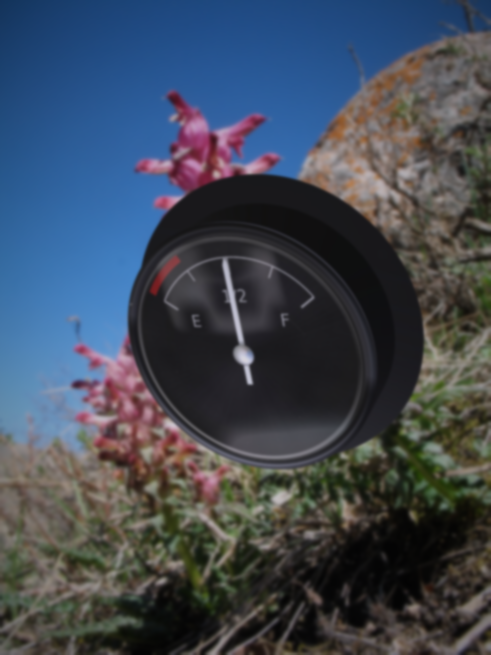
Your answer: 0.5
